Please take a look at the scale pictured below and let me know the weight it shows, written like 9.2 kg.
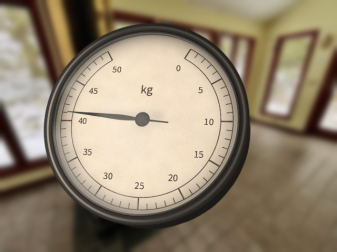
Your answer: 41 kg
